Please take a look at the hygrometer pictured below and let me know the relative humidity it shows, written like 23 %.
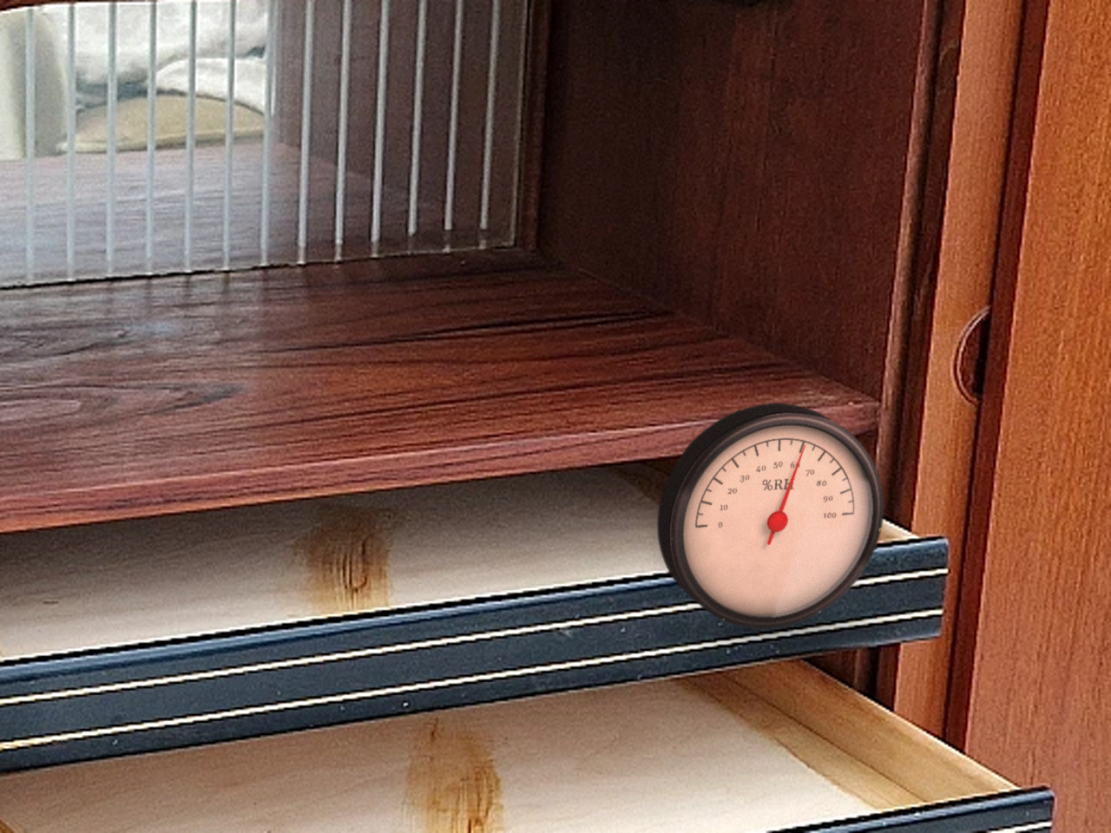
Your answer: 60 %
